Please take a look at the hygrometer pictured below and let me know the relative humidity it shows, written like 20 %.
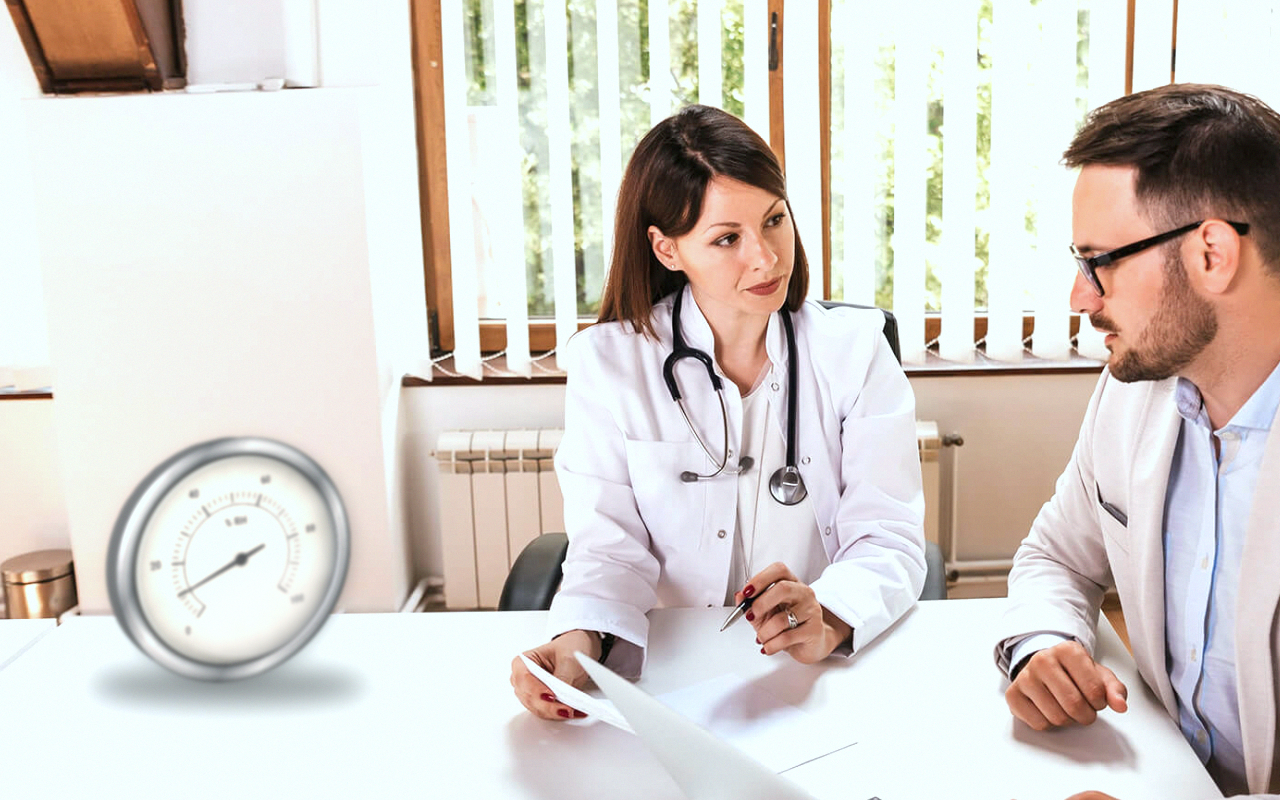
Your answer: 10 %
